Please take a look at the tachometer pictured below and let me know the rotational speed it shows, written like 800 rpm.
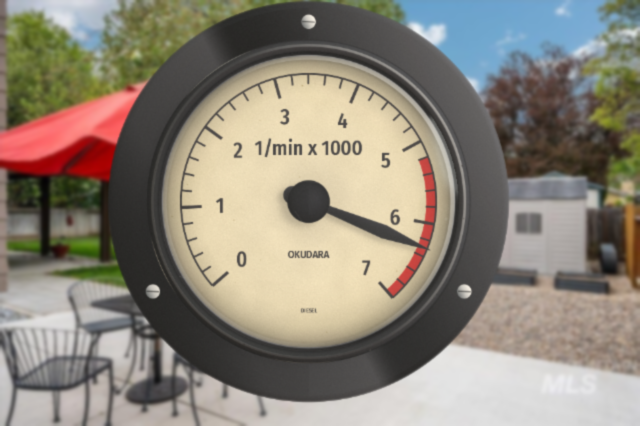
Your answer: 6300 rpm
